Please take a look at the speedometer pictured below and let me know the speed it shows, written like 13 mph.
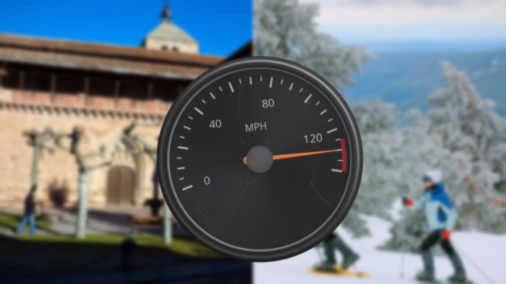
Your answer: 130 mph
